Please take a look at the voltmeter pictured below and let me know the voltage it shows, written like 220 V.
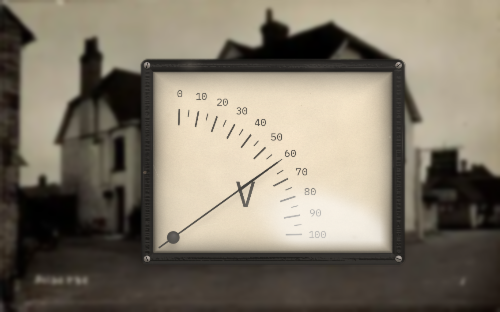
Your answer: 60 V
